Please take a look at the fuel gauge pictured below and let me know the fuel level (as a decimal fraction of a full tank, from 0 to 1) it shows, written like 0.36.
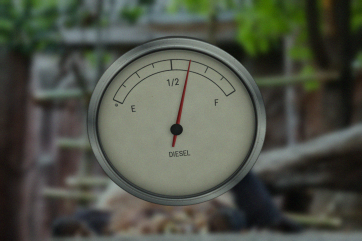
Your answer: 0.625
